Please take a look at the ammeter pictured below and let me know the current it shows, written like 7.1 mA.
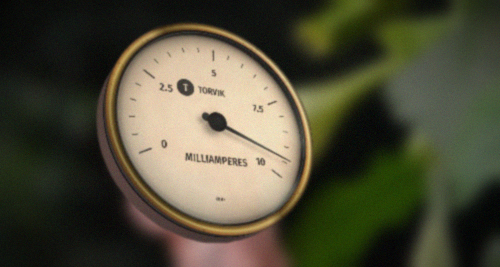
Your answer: 9.5 mA
